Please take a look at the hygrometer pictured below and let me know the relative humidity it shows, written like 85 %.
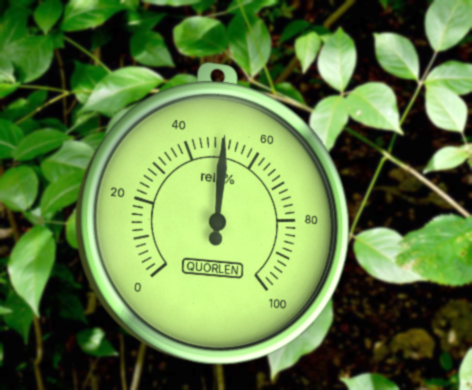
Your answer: 50 %
